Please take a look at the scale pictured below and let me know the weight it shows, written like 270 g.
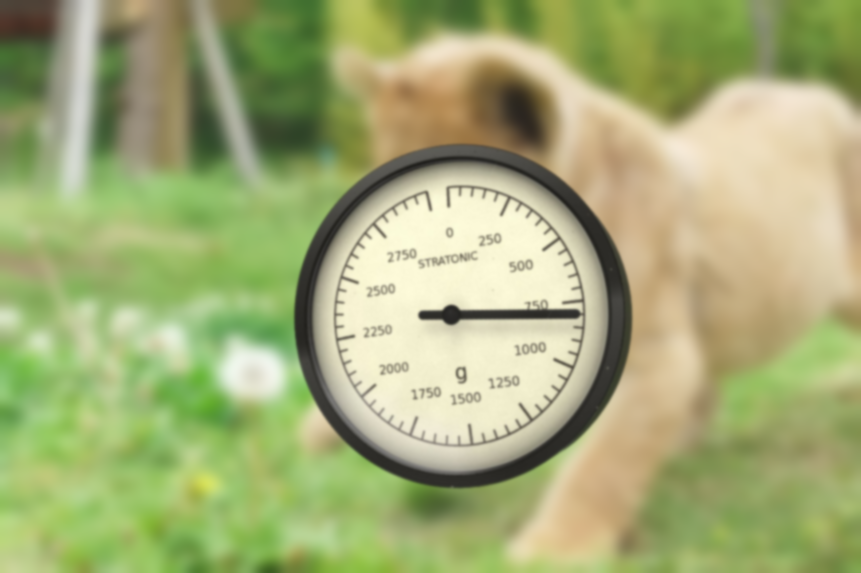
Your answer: 800 g
